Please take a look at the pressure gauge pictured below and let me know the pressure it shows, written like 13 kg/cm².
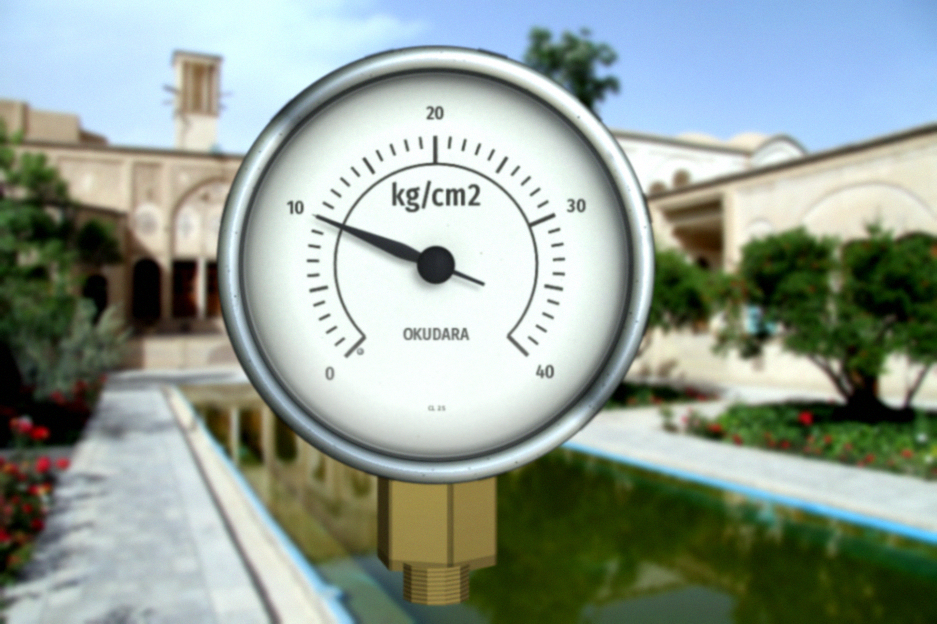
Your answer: 10 kg/cm²
